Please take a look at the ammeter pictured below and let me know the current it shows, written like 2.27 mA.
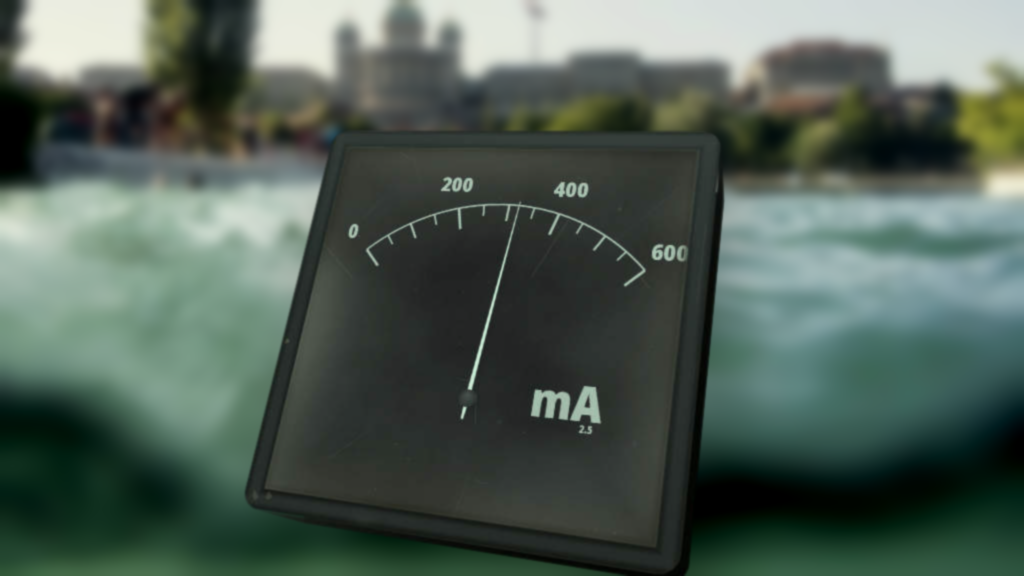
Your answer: 325 mA
